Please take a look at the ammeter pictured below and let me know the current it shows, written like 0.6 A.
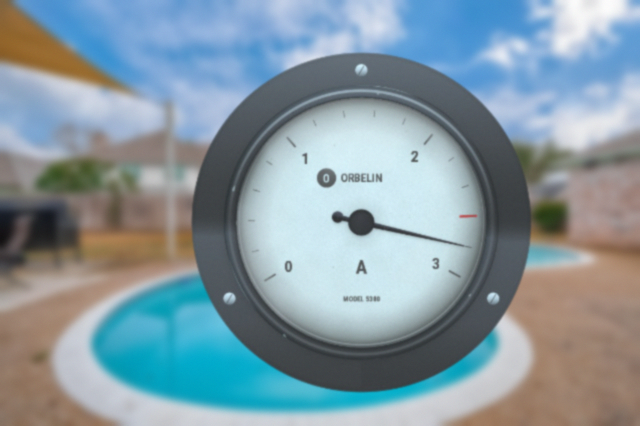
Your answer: 2.8 A
